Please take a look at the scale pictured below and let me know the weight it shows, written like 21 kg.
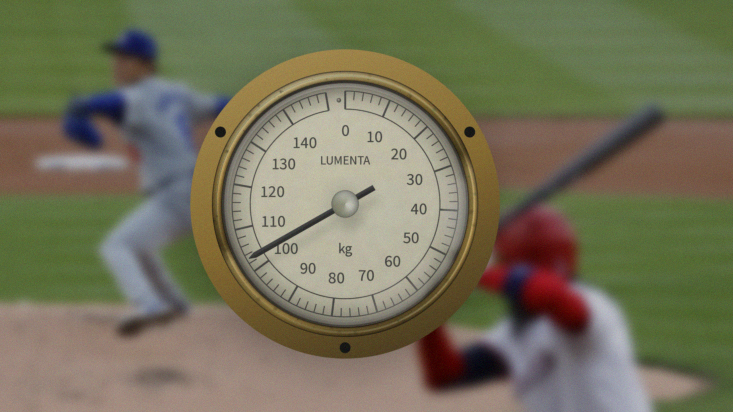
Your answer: 103 kg
